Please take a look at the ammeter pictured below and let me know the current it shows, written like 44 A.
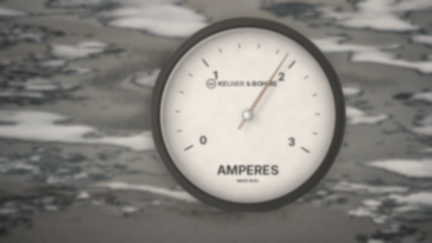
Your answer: 1.9 A
